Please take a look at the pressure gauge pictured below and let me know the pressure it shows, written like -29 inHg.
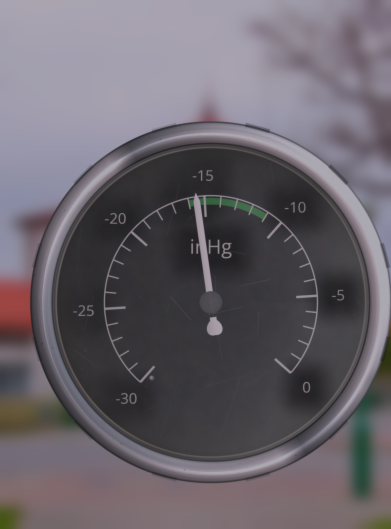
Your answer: -15.5 inHg
